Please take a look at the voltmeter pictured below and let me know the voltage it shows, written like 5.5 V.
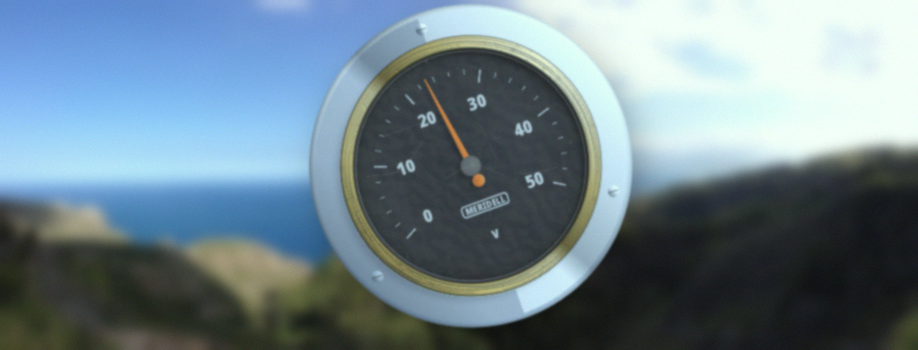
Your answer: 23 V
